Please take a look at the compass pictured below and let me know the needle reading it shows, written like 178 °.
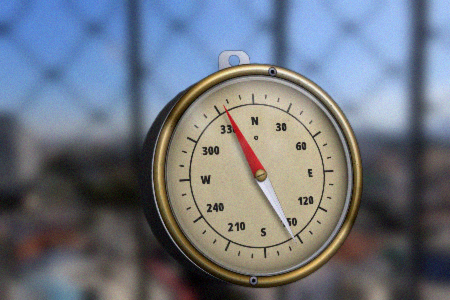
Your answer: 335 °
